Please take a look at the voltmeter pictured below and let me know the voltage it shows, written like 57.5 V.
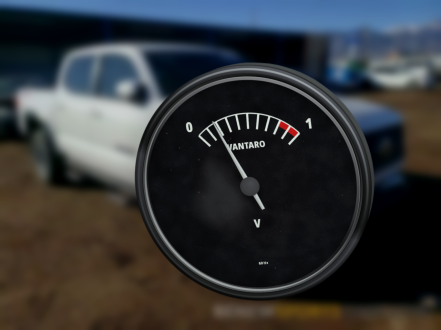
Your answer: 0.2 V
